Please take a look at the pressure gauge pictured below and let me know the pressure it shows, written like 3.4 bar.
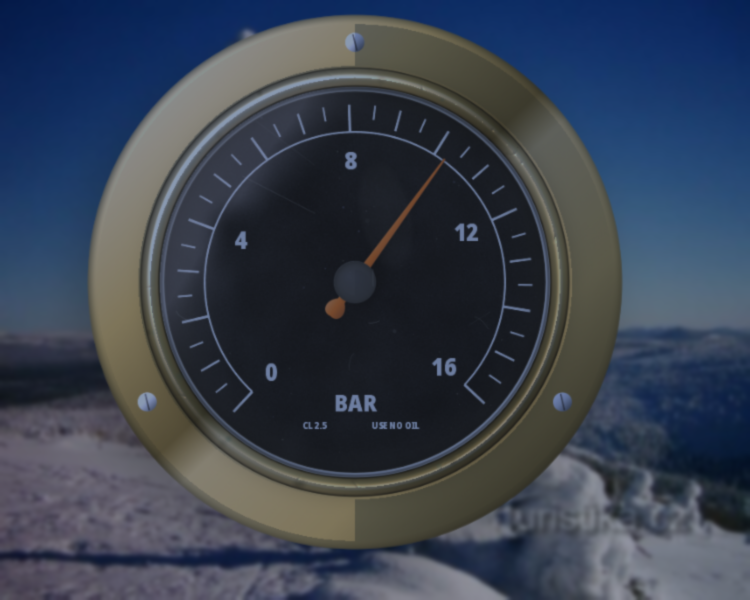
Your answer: 10.25 bar
